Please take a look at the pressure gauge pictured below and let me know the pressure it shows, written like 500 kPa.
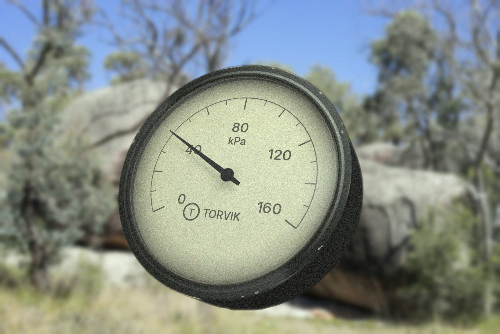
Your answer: 40 kPa
